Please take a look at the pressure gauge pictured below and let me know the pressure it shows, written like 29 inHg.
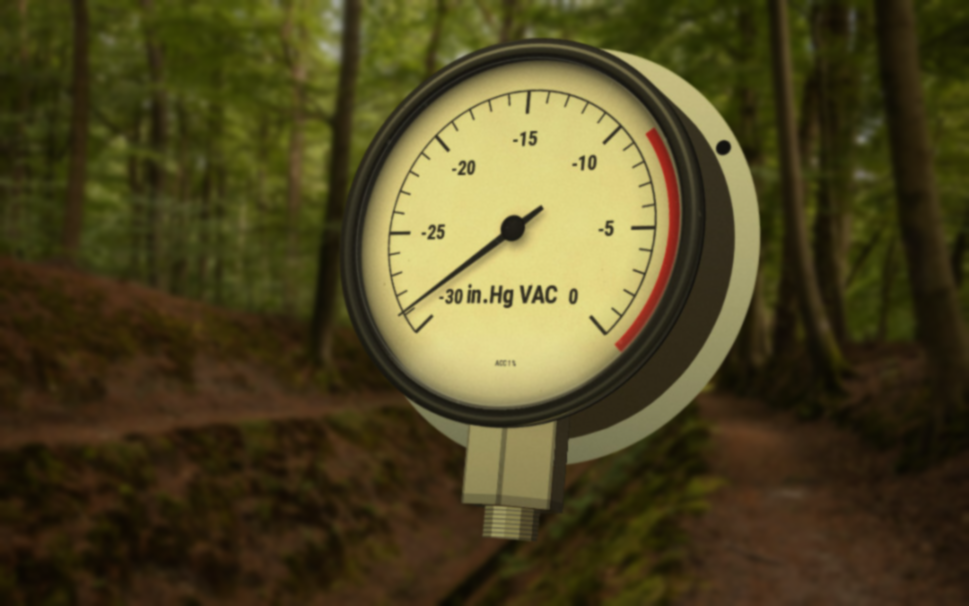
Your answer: -29 inHg
